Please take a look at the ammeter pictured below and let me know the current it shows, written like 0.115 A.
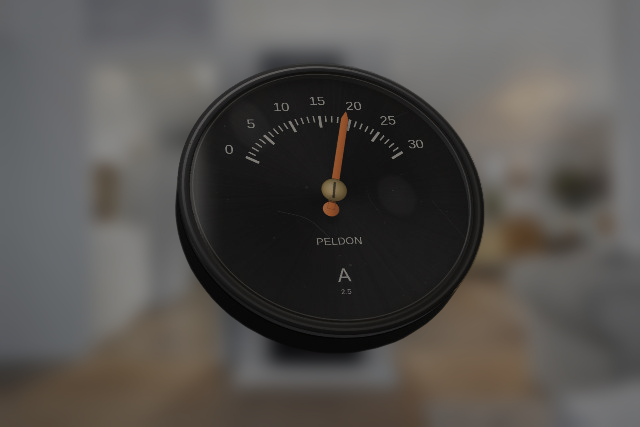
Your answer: 19 A
